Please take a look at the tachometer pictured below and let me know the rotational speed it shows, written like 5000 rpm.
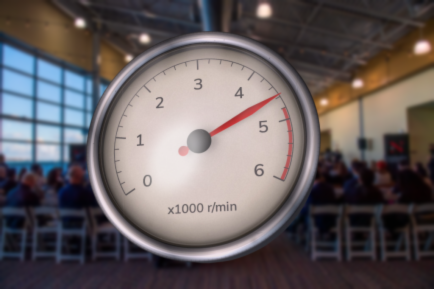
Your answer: 4600 rpm
